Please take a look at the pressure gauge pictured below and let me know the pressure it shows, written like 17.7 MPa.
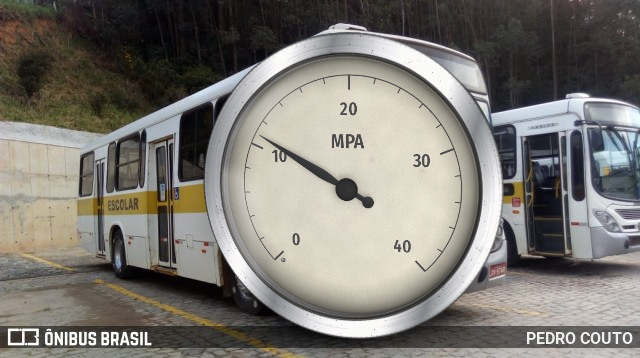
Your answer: 11 MPa
